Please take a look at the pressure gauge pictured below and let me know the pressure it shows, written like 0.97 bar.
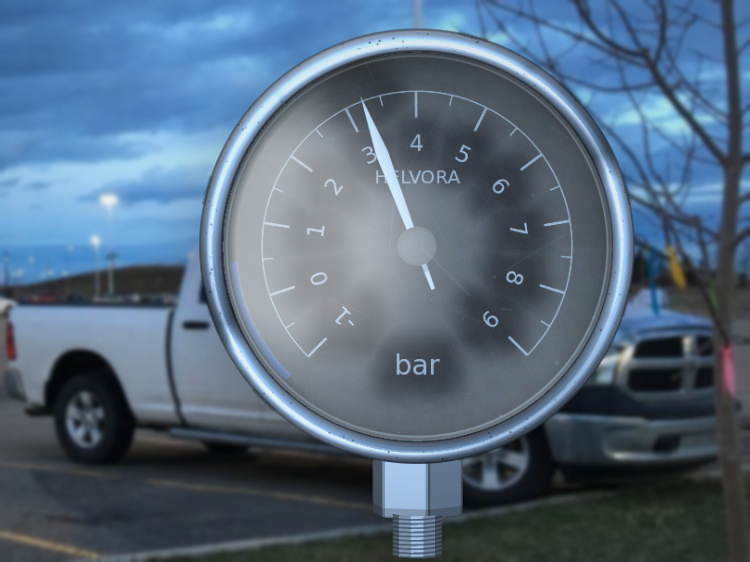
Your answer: 3.25 bar
